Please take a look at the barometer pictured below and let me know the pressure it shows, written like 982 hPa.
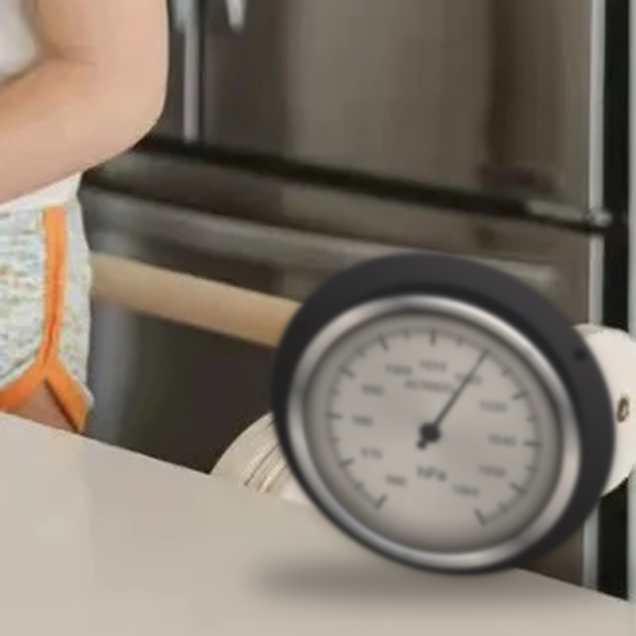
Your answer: 1020 hPa
